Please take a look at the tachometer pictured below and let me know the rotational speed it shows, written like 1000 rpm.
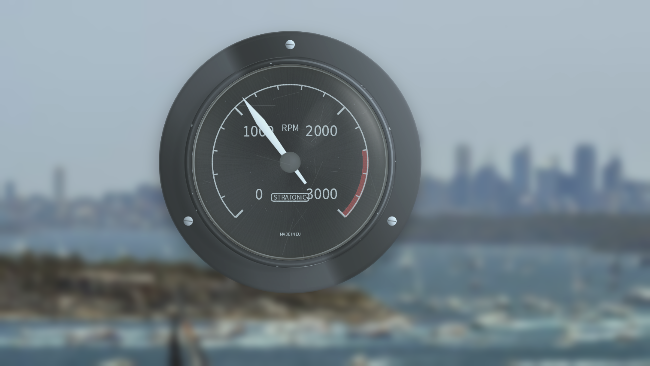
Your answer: 1100 rpm
